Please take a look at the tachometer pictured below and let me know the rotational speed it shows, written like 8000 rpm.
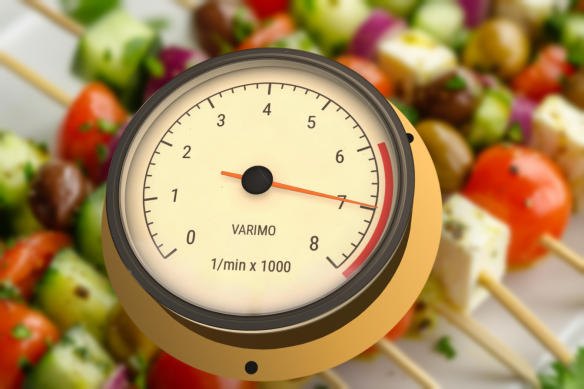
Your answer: 7000 rpm
